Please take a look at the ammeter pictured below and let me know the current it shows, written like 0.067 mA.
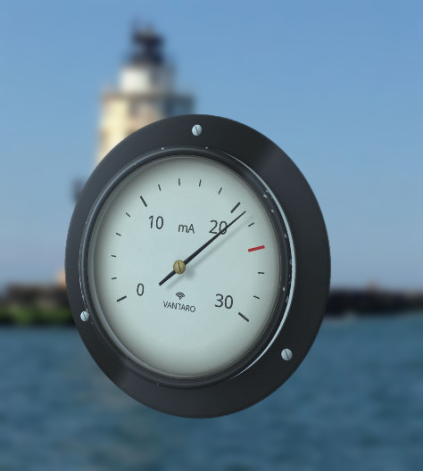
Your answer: 21 mA
